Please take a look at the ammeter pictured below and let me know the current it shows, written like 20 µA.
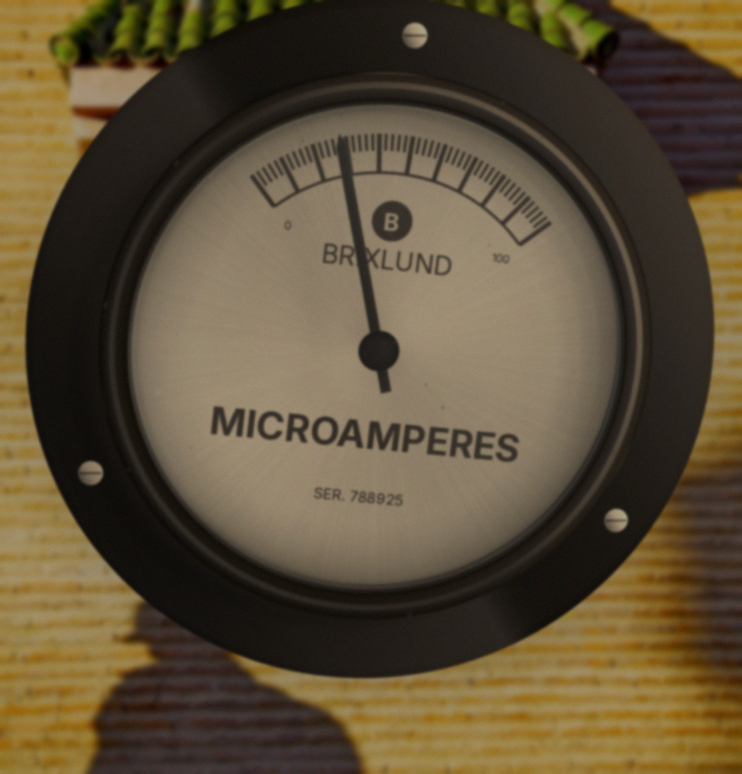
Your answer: 28 µA
